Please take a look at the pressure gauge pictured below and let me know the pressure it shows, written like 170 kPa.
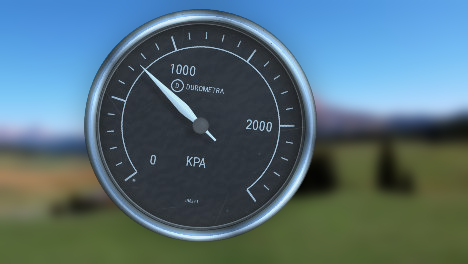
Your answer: 750 kPa
